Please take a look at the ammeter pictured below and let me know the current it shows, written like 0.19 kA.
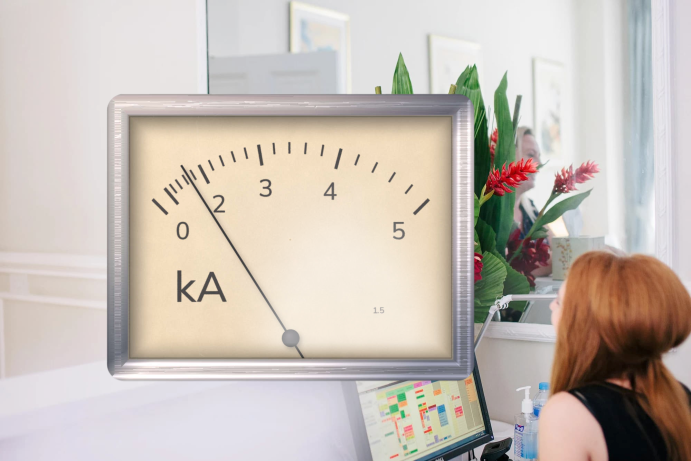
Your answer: 1.7 kA
